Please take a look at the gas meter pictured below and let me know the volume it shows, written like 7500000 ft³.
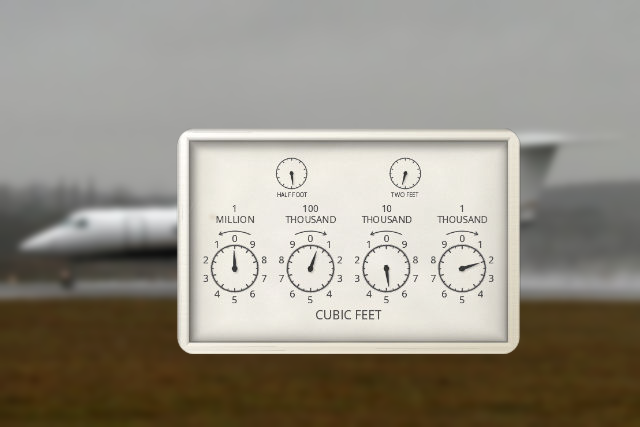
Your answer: 5200 ft³
